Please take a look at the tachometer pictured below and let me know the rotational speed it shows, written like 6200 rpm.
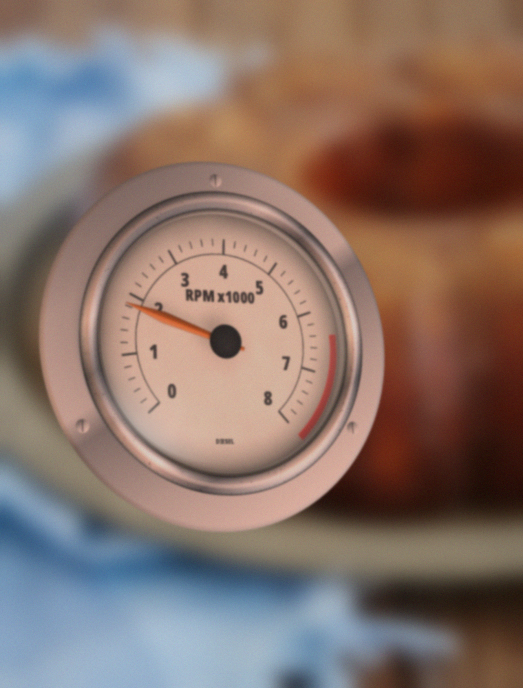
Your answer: 1800 rpm
